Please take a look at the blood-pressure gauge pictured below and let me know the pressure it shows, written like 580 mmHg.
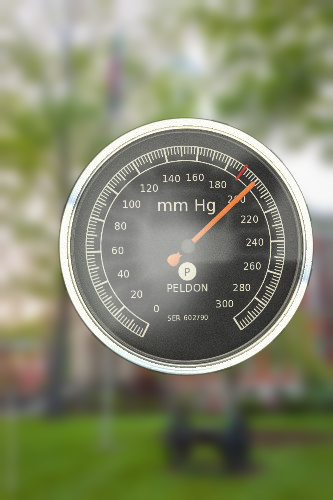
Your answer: 200 mmHg
